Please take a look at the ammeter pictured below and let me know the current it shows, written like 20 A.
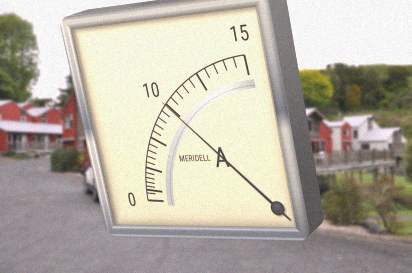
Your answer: 10 A
